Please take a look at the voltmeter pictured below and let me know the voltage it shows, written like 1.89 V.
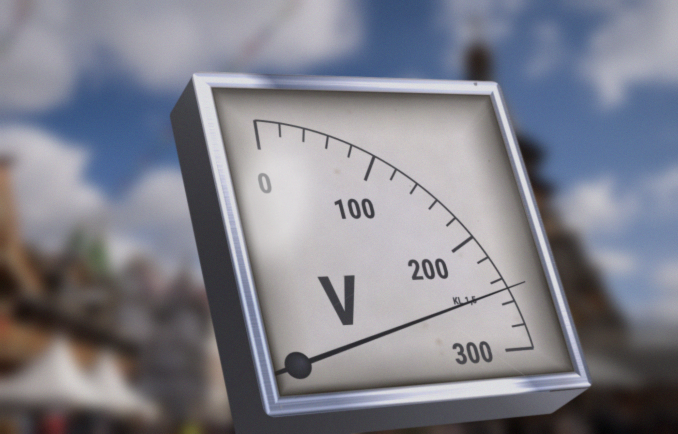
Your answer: 250 V
